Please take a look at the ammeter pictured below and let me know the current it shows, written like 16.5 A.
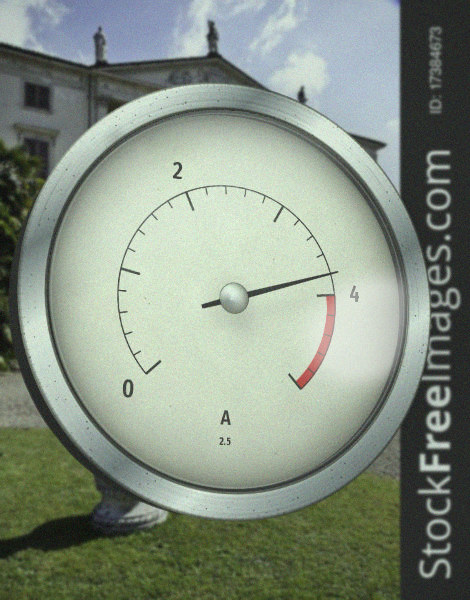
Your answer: 3.8 A
